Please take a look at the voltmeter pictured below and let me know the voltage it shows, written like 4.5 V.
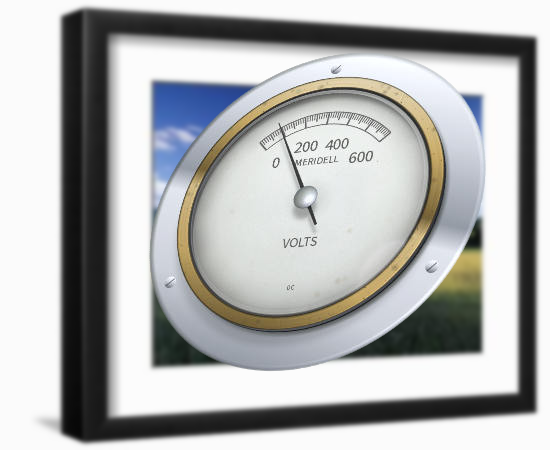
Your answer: 100 V
